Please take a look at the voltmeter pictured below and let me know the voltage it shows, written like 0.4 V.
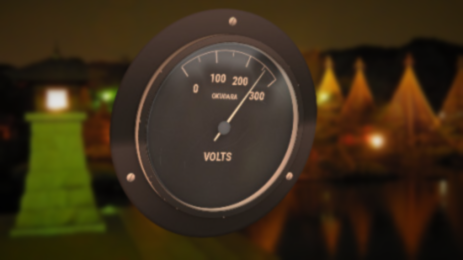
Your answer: 250 V
